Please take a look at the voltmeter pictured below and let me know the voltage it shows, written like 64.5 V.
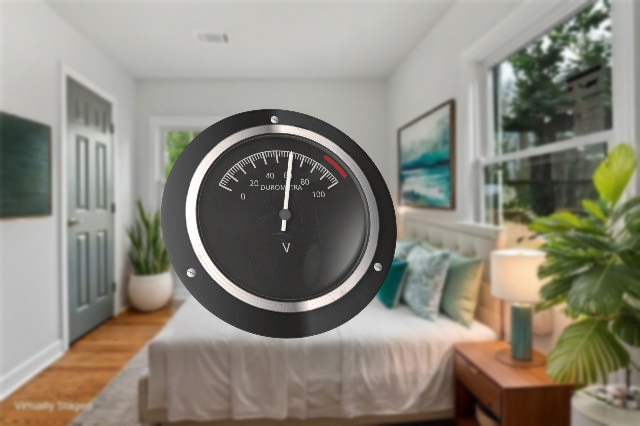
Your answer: 60 V
